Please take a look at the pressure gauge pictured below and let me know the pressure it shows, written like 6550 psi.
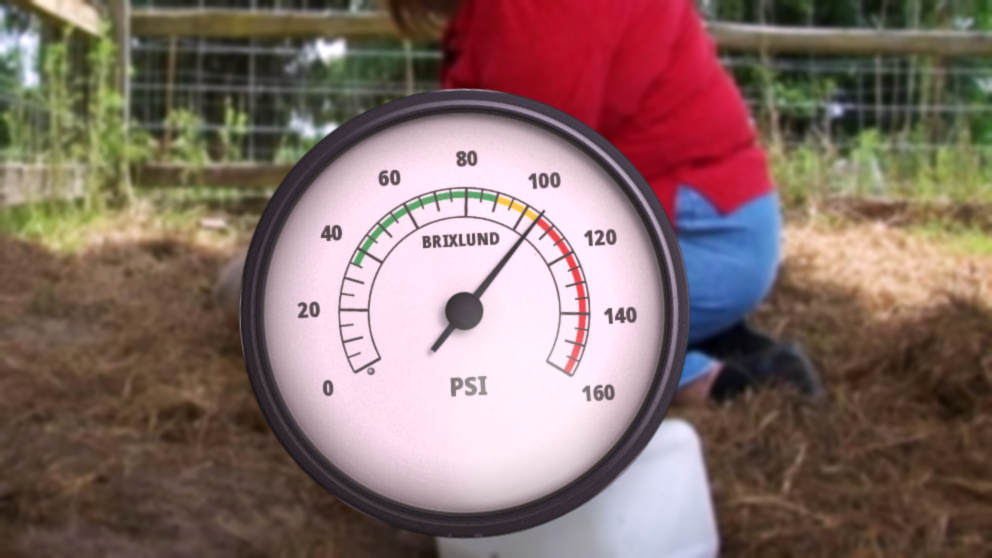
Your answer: 105 psi
